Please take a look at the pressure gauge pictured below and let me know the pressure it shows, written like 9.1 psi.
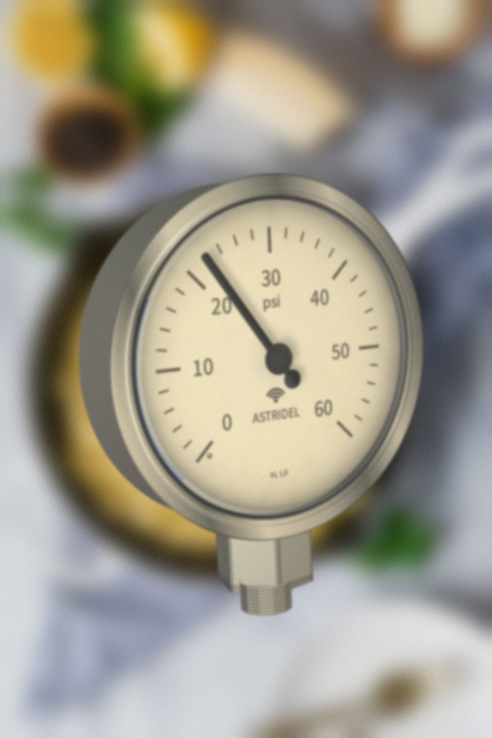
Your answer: 22 psi
